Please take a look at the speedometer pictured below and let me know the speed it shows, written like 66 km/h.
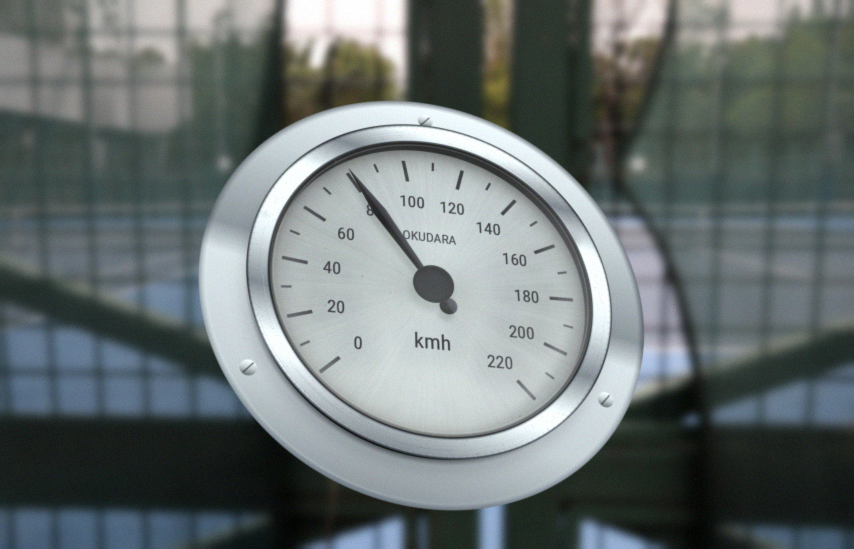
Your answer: 80 km/h
